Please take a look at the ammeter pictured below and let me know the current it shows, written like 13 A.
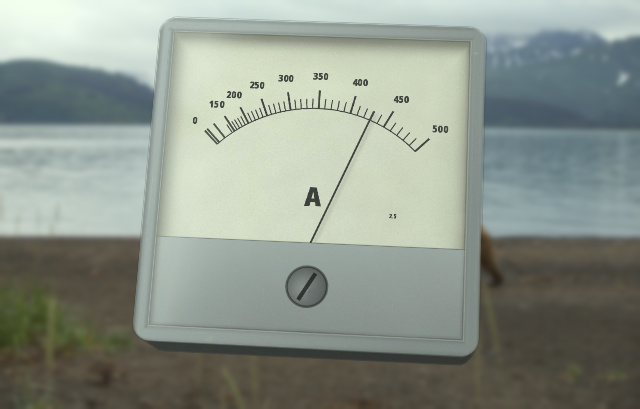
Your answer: 430 A
